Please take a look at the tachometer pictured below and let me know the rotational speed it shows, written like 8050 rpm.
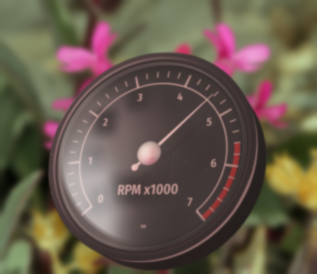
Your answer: 4600 rpm
